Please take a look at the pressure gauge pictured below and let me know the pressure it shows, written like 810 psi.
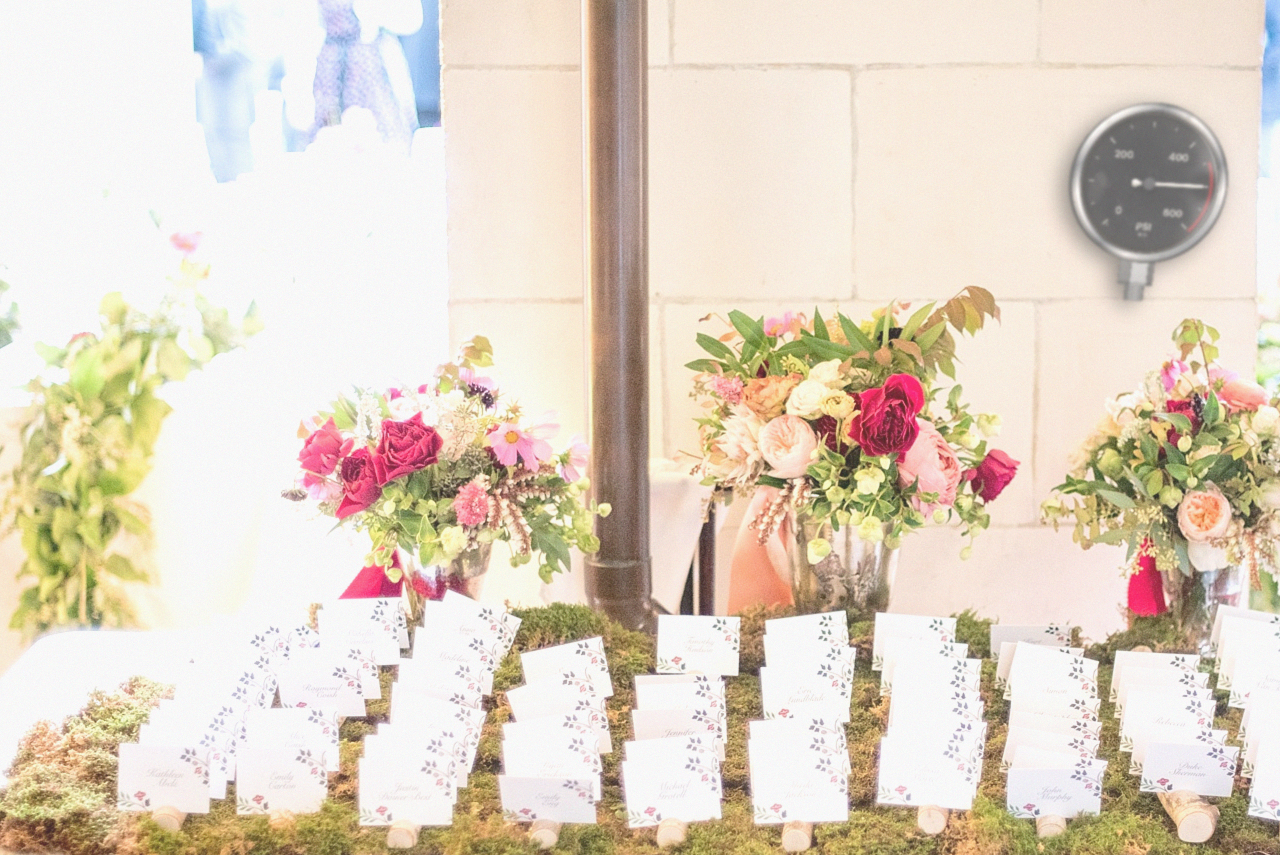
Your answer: 500 psi
